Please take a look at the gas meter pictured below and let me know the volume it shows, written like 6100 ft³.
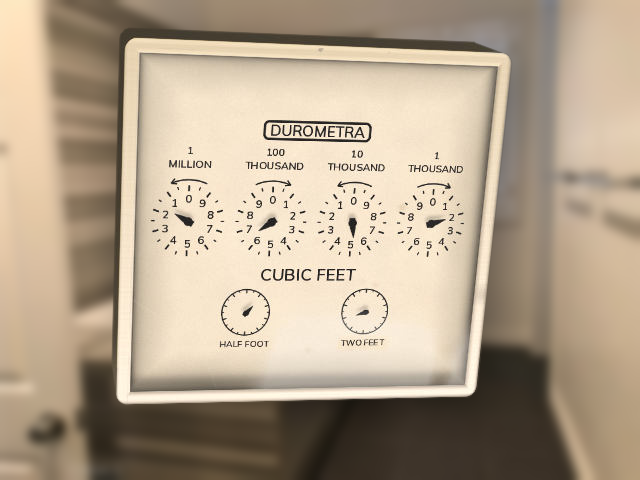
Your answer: 165200 ft³
